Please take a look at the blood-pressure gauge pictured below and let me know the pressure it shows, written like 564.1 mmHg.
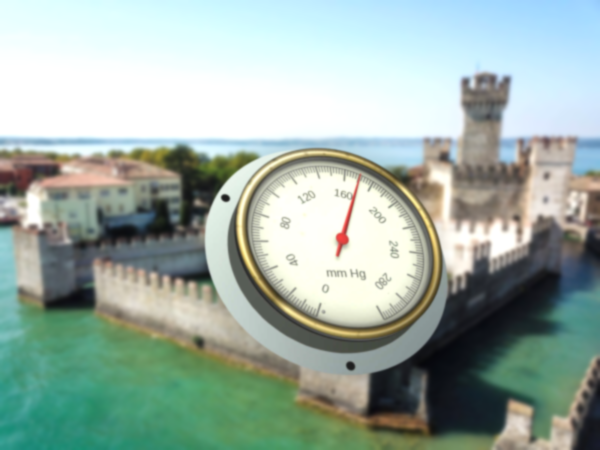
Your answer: 170 mmHg
